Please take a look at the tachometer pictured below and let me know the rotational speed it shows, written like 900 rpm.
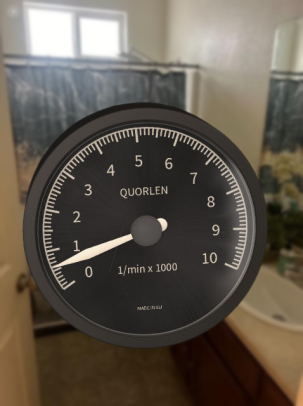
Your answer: 600 rpm
